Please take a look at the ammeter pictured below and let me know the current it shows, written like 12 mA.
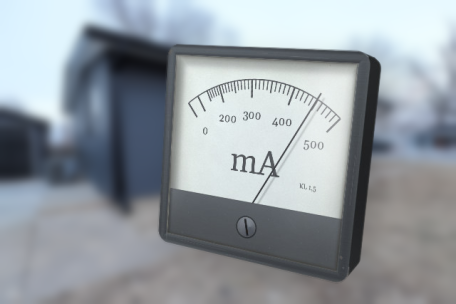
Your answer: 450 mA
